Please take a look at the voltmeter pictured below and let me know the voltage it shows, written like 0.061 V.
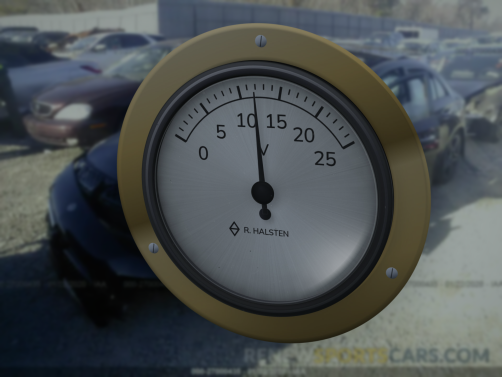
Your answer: 12 V
